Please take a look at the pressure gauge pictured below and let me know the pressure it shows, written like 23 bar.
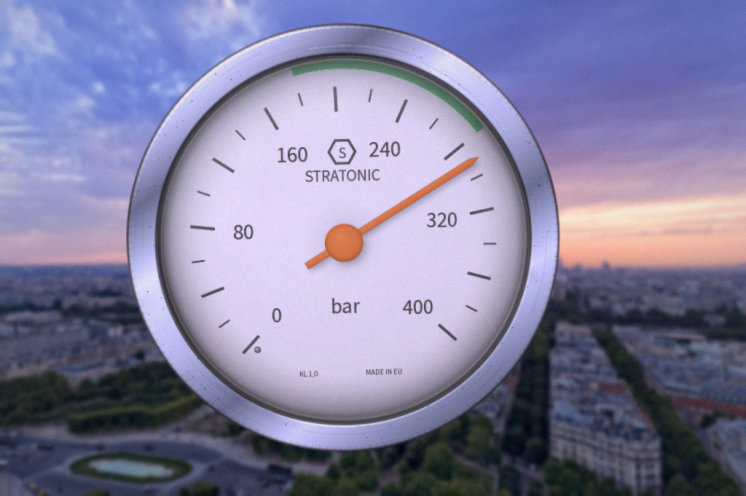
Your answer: 290 bar
